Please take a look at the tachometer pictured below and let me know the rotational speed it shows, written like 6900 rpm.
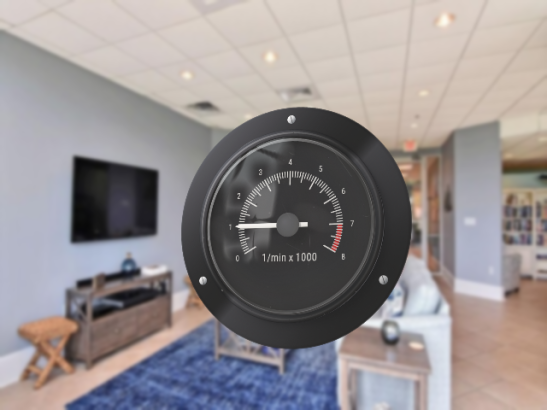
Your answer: 1000 rpm
